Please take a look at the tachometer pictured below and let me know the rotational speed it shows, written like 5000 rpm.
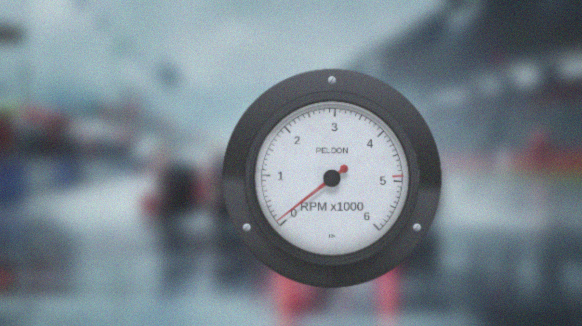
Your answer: 100 rpm
